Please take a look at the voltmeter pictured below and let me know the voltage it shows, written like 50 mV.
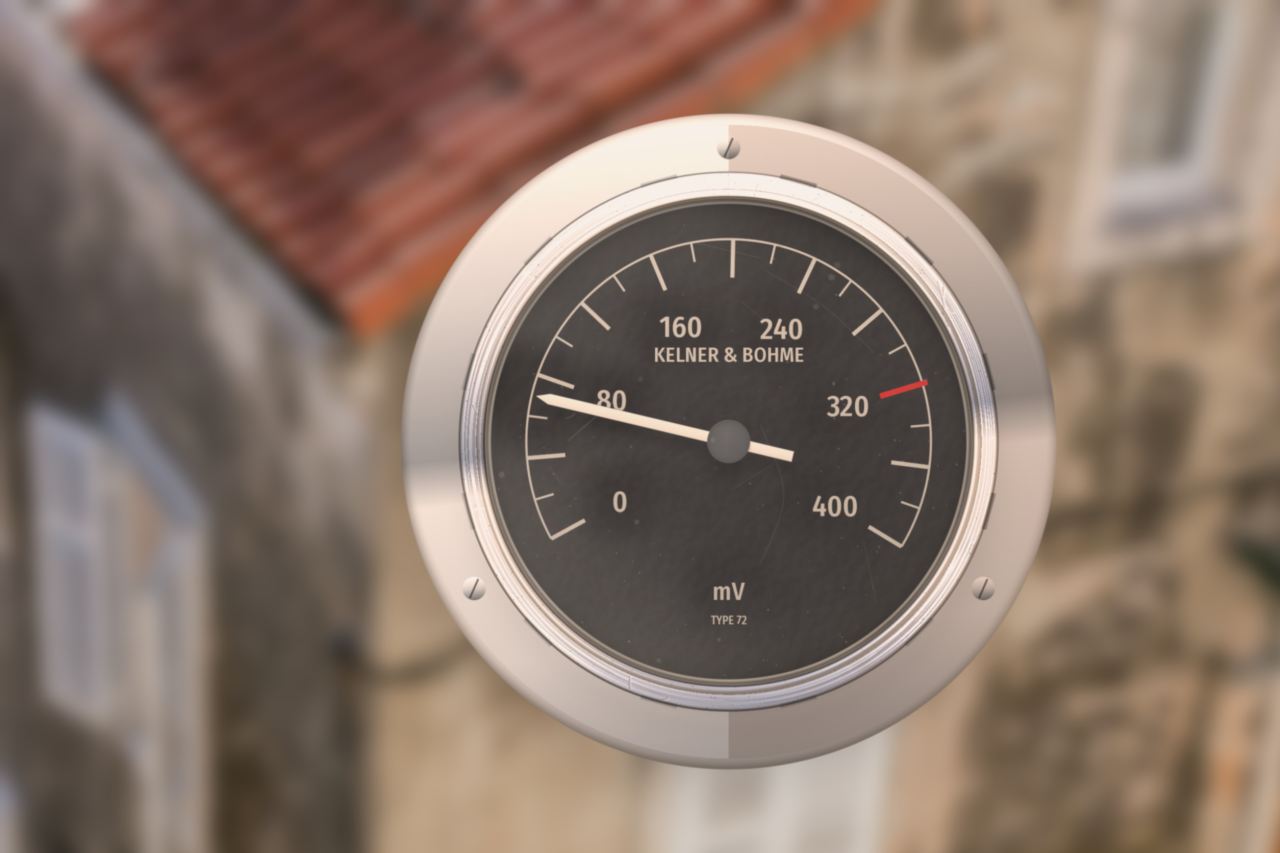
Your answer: 70 mV
